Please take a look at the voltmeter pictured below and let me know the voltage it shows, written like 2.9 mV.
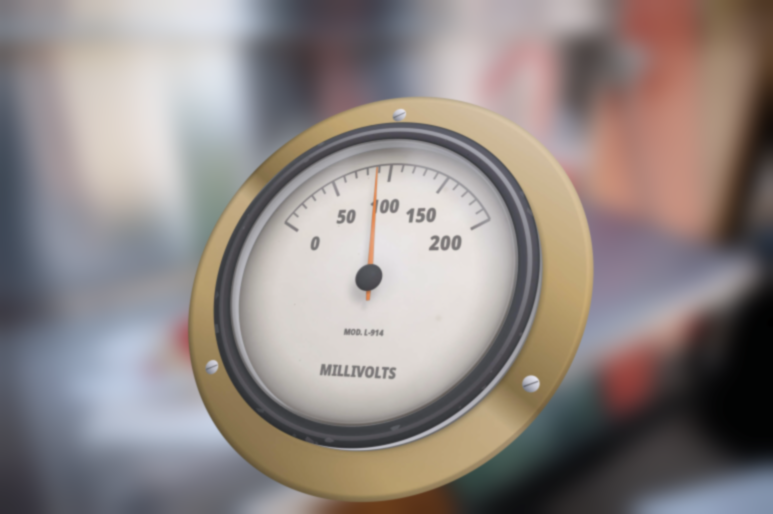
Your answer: 90 mV
